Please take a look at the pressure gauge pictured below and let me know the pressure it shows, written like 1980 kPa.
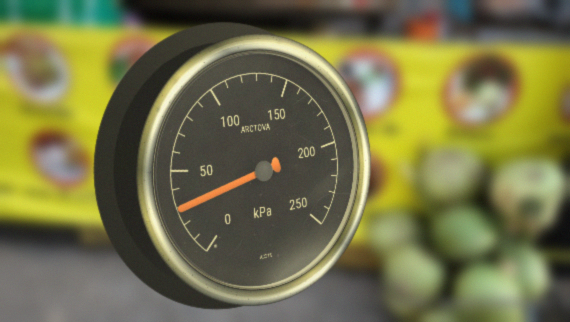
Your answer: 30 kPa
